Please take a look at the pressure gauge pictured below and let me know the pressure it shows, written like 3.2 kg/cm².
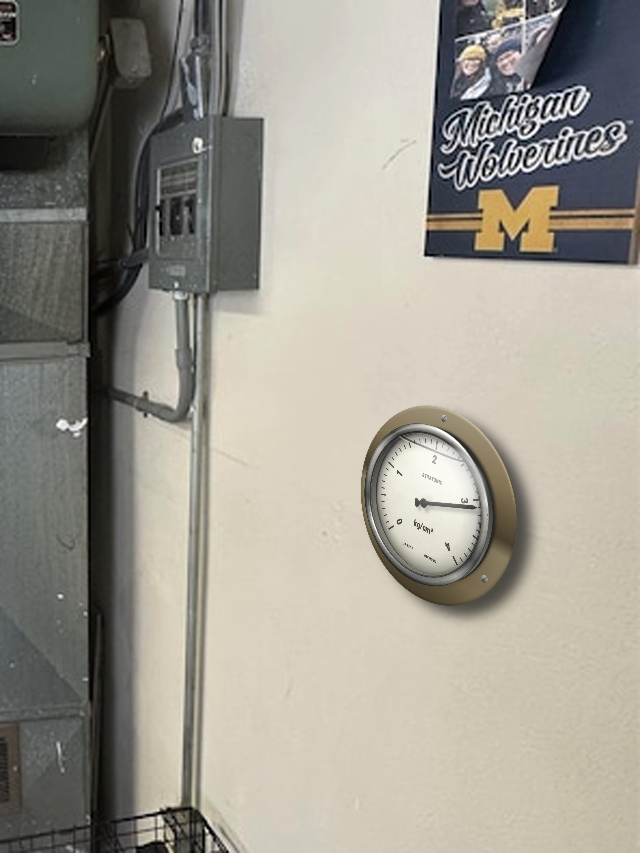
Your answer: 3.1 kg/cm²
